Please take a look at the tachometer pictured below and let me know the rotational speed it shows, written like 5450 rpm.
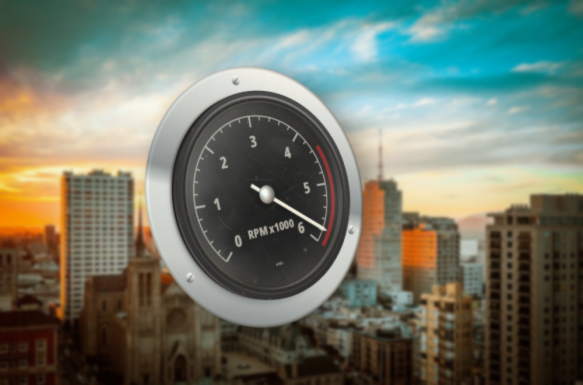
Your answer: 5800 rpm
